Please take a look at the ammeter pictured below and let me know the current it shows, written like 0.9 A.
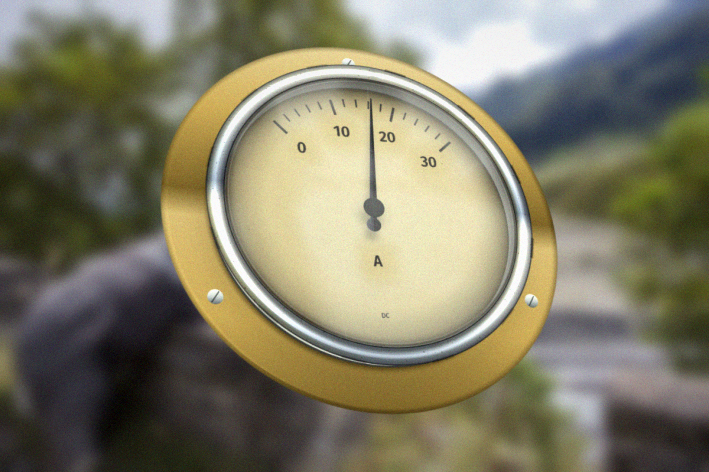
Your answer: 16 A
